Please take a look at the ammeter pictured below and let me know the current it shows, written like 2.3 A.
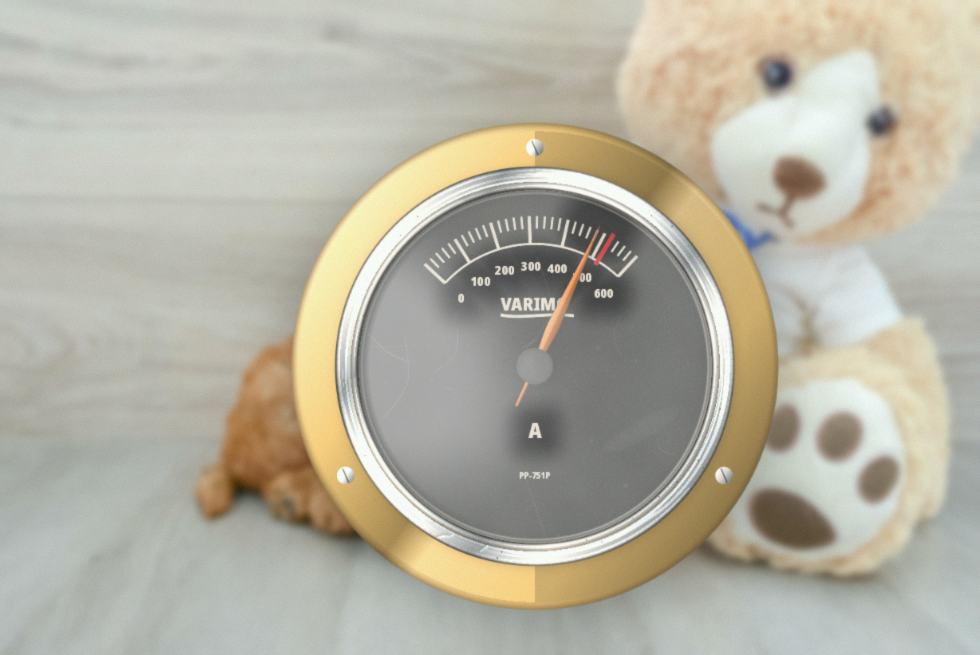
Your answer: 480 A
